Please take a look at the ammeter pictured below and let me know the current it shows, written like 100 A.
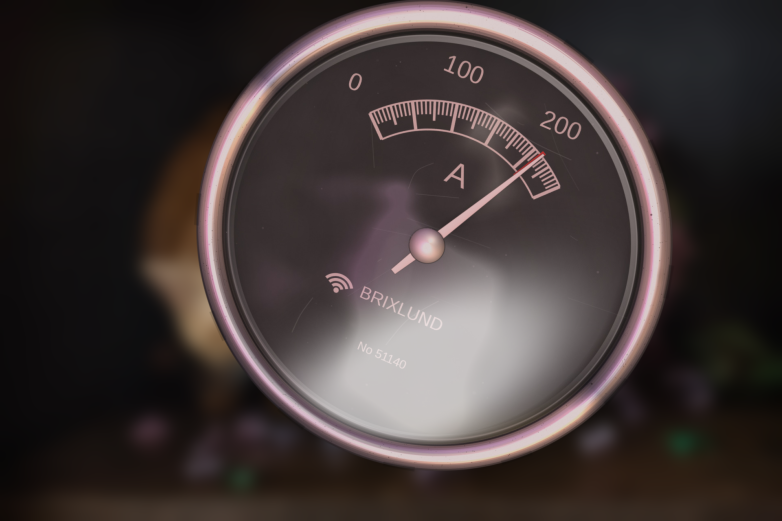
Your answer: 210 A
